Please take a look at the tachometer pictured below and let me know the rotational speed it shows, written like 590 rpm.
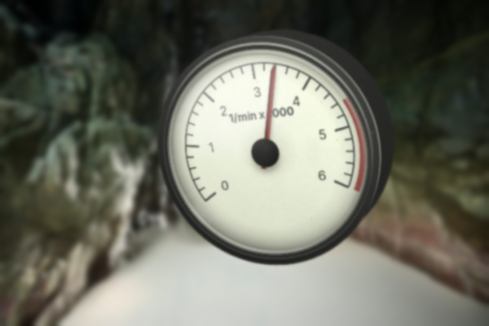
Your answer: 3400 rpm
